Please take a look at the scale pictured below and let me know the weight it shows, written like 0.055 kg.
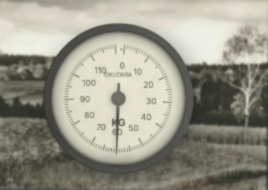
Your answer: 60 kg
